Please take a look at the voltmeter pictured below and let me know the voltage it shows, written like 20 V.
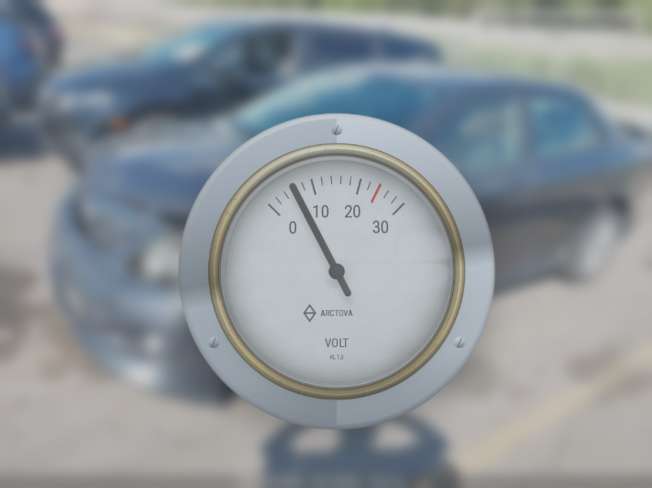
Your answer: 6 V
